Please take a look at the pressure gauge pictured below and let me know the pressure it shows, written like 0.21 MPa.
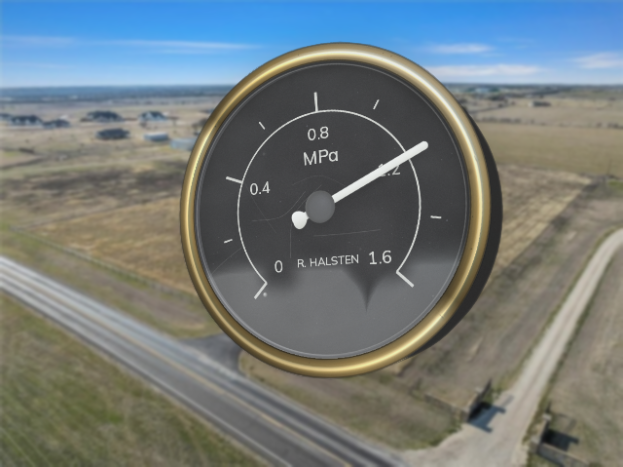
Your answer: 1.2 MPa
